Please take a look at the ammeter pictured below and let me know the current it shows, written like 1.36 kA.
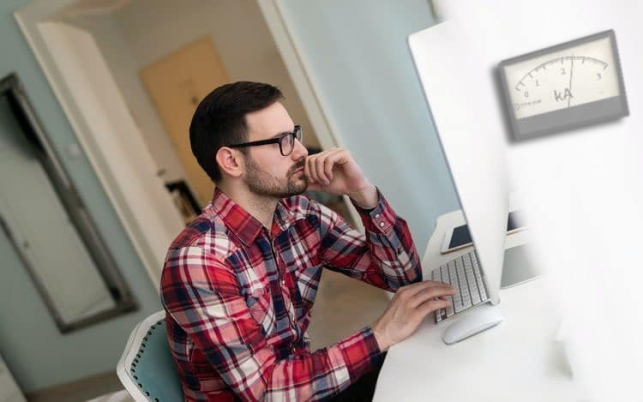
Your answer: 2.25 kA
